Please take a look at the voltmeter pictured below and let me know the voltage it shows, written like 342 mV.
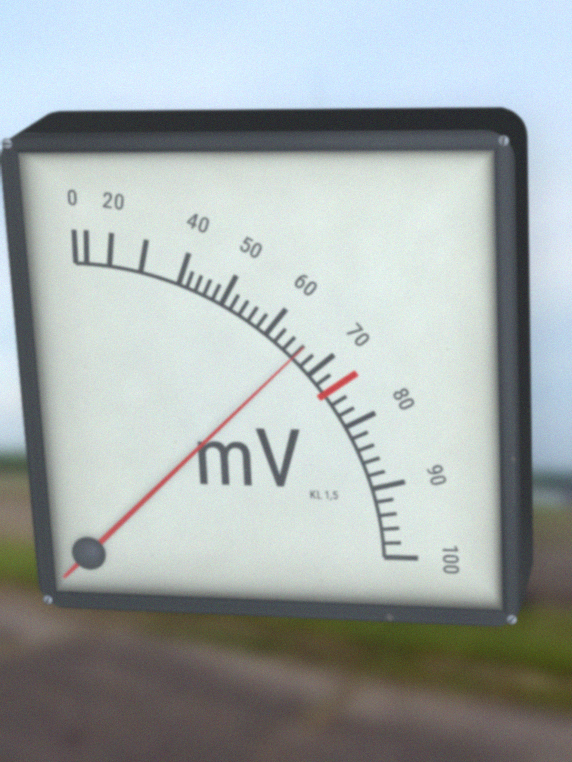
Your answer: 66 mV
